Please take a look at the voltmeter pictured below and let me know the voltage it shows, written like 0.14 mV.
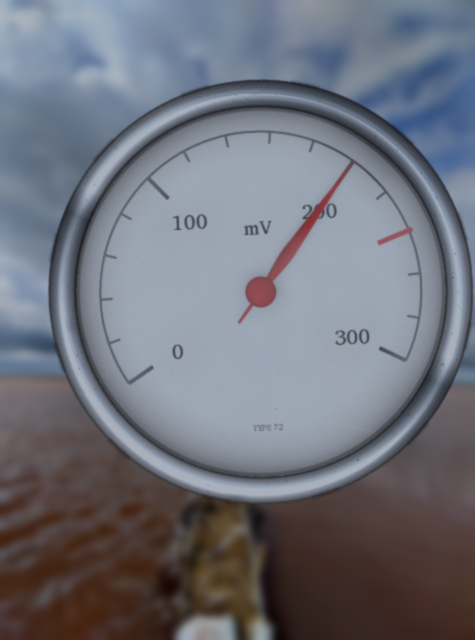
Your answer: 200 mV
